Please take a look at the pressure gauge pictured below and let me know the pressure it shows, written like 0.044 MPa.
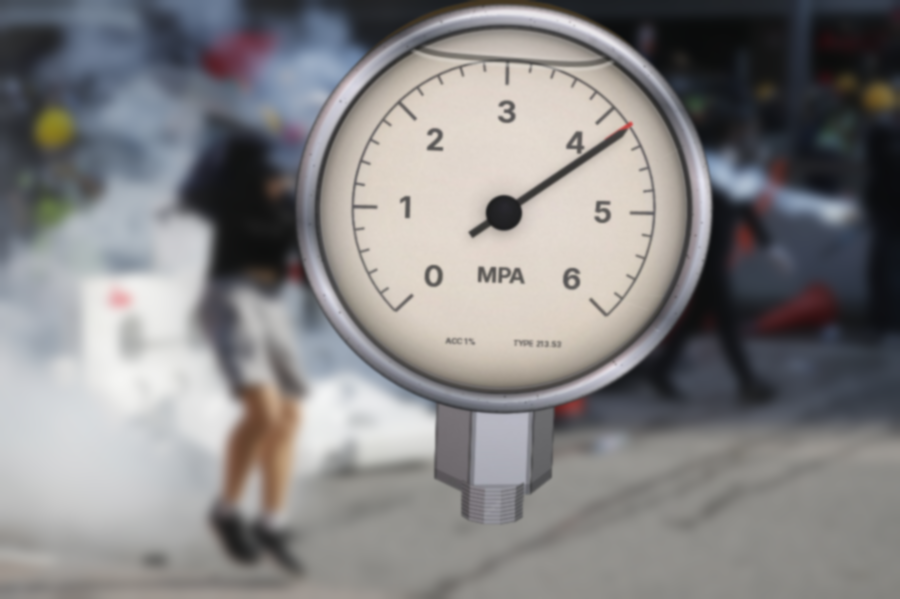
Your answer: 4.2 MPa
